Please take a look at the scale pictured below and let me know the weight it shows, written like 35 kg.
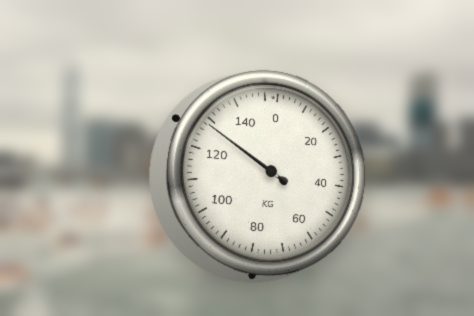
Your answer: 128 kg
